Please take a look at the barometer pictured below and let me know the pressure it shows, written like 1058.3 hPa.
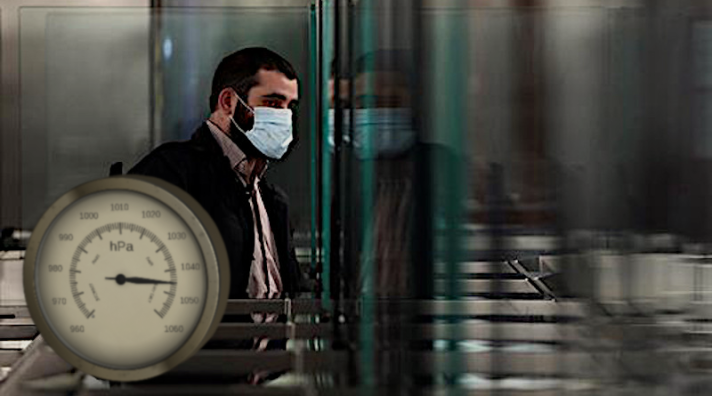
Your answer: 1045 hPa
